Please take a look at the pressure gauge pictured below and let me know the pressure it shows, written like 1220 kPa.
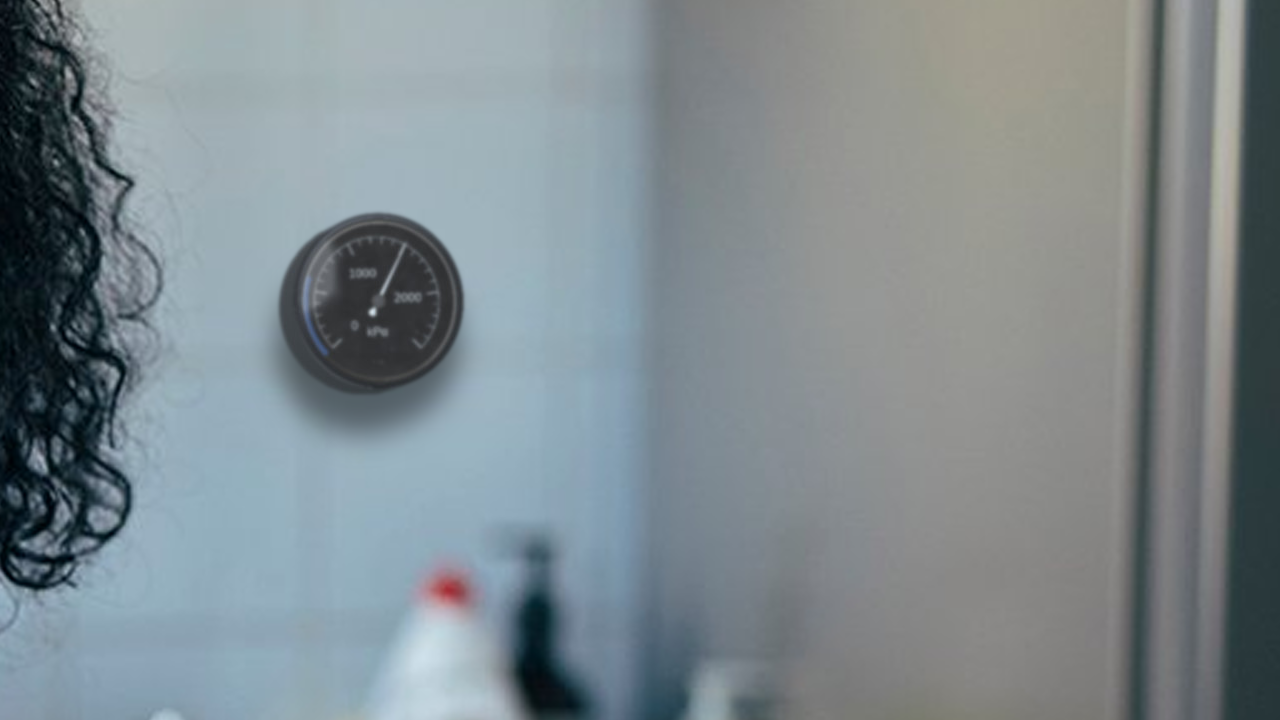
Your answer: 1500 kPa
